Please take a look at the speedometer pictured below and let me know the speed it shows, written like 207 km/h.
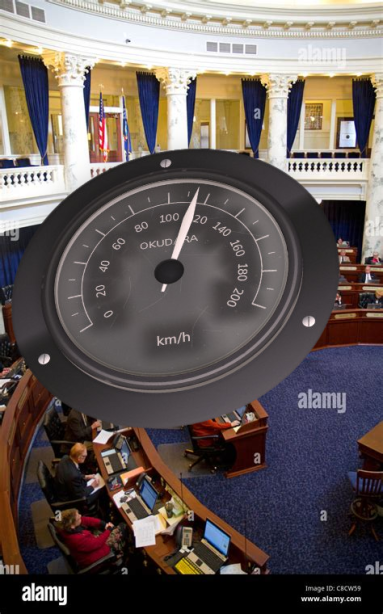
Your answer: 115 km/h
